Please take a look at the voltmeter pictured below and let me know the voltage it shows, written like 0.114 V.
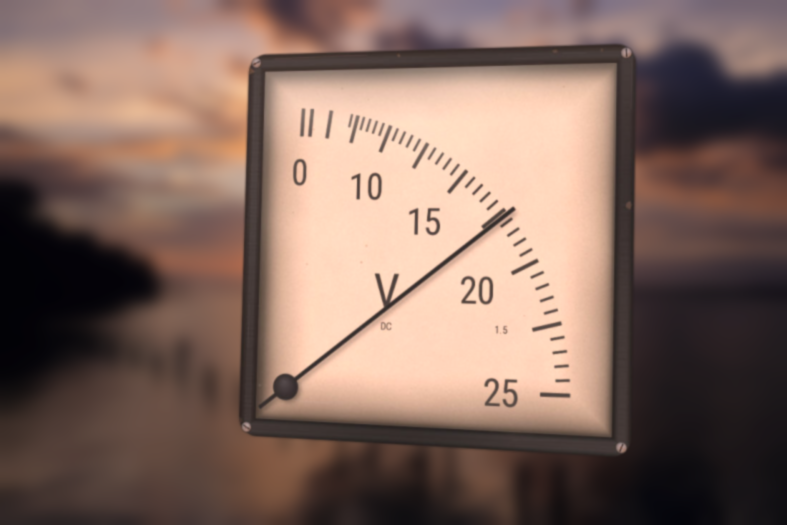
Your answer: 17.75 V
